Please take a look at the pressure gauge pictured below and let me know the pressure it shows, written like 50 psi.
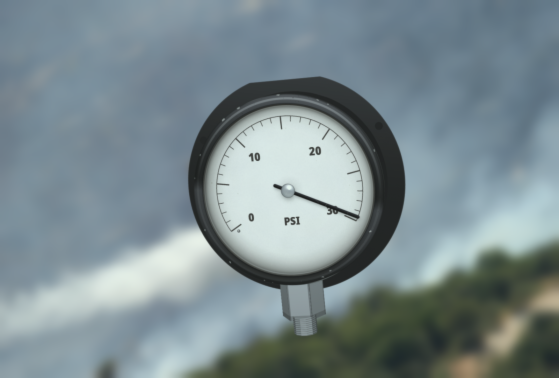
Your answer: 29.5 psi
